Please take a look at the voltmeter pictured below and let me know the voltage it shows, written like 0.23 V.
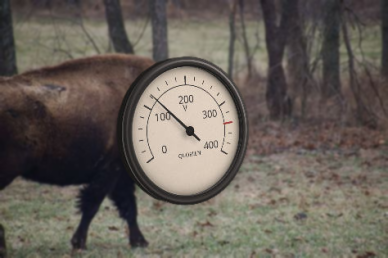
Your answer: 120 V
